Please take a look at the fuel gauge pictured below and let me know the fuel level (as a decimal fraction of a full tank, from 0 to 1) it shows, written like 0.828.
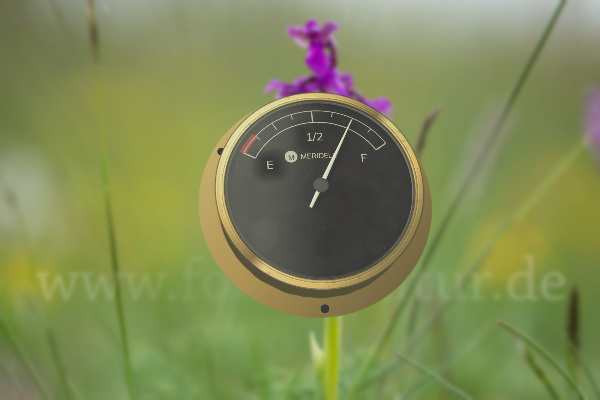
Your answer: 0.75
